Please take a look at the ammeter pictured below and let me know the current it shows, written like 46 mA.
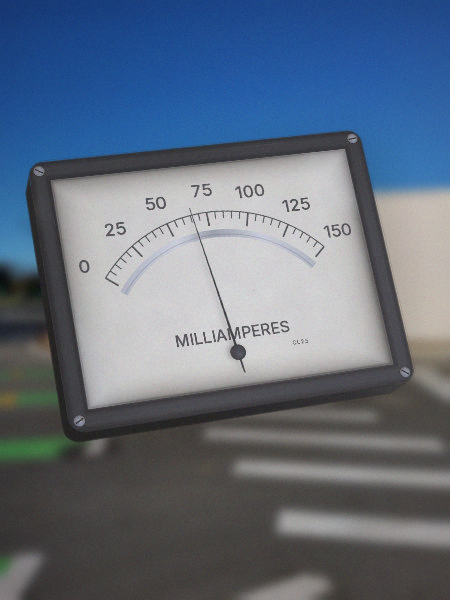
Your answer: 65 mA
